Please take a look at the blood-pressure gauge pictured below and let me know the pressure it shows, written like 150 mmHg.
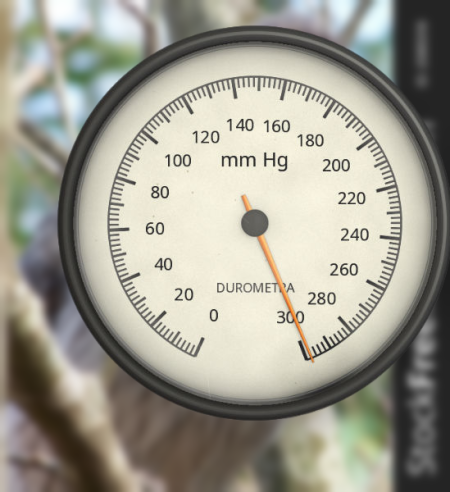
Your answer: 298 mmHg
